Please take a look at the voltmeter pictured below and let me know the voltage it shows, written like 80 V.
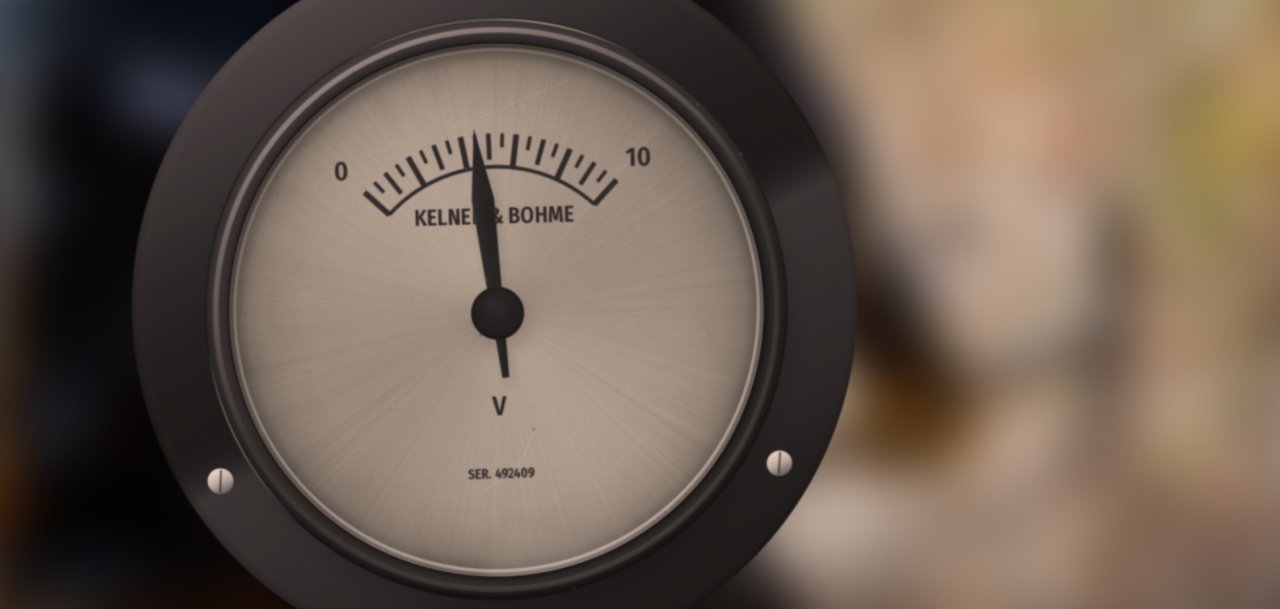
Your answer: 4.5 V
